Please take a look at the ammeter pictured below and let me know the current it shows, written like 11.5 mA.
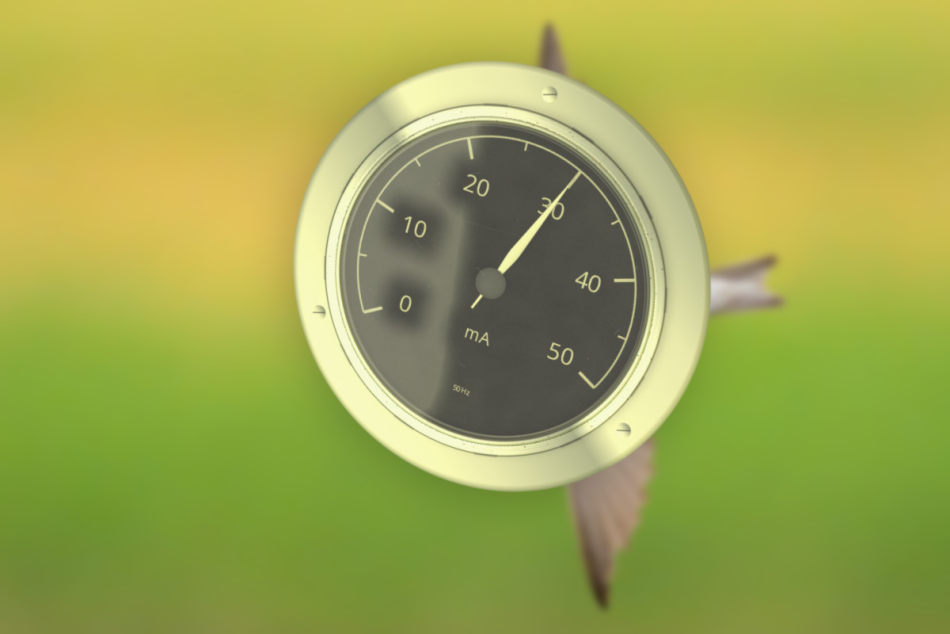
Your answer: 30 mA
